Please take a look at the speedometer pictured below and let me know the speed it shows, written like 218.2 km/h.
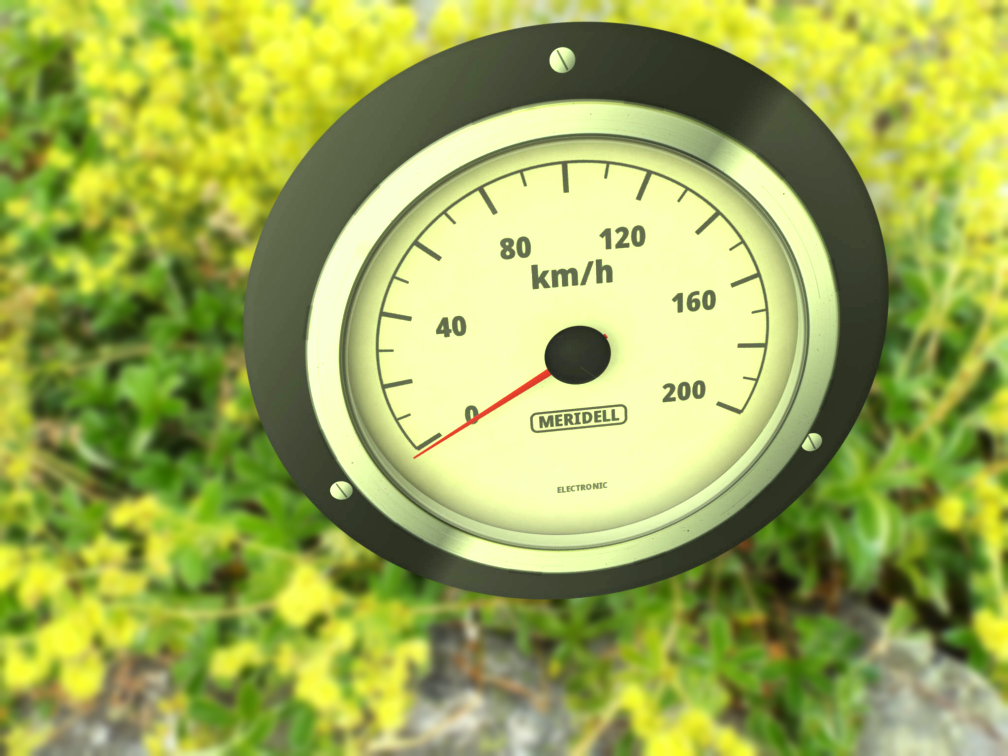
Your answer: 0 km/h
